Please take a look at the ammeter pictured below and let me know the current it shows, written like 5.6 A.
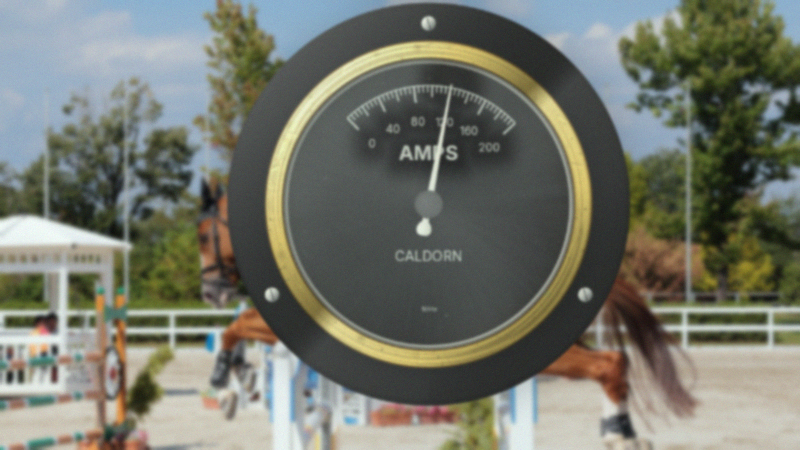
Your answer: 120 A
